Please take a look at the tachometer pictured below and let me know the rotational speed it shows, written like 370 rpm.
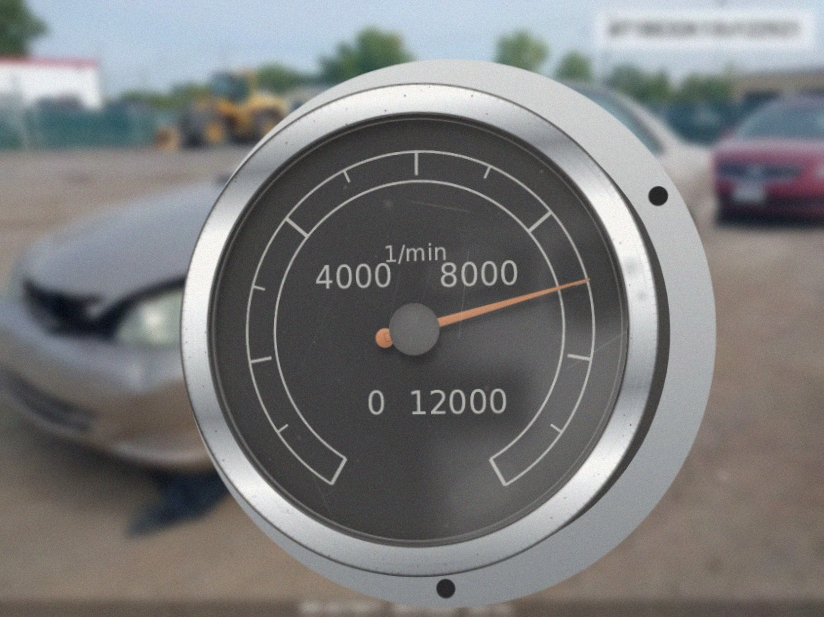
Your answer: 9000 rpm
